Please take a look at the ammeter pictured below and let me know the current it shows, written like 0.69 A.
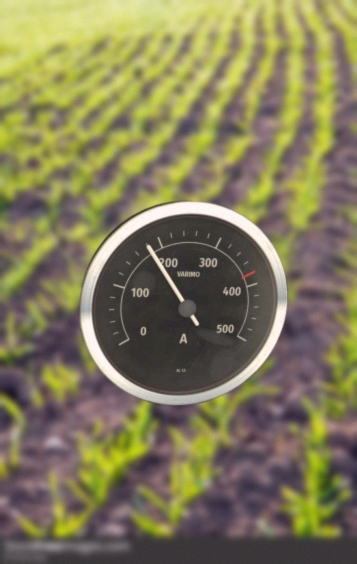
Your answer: 180 A
